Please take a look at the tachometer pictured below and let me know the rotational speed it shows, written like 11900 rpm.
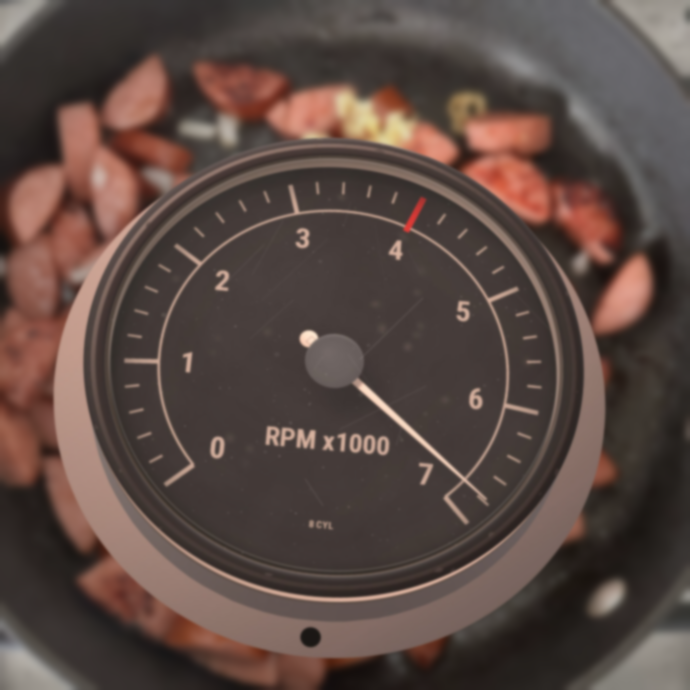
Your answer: 6800 rpm
